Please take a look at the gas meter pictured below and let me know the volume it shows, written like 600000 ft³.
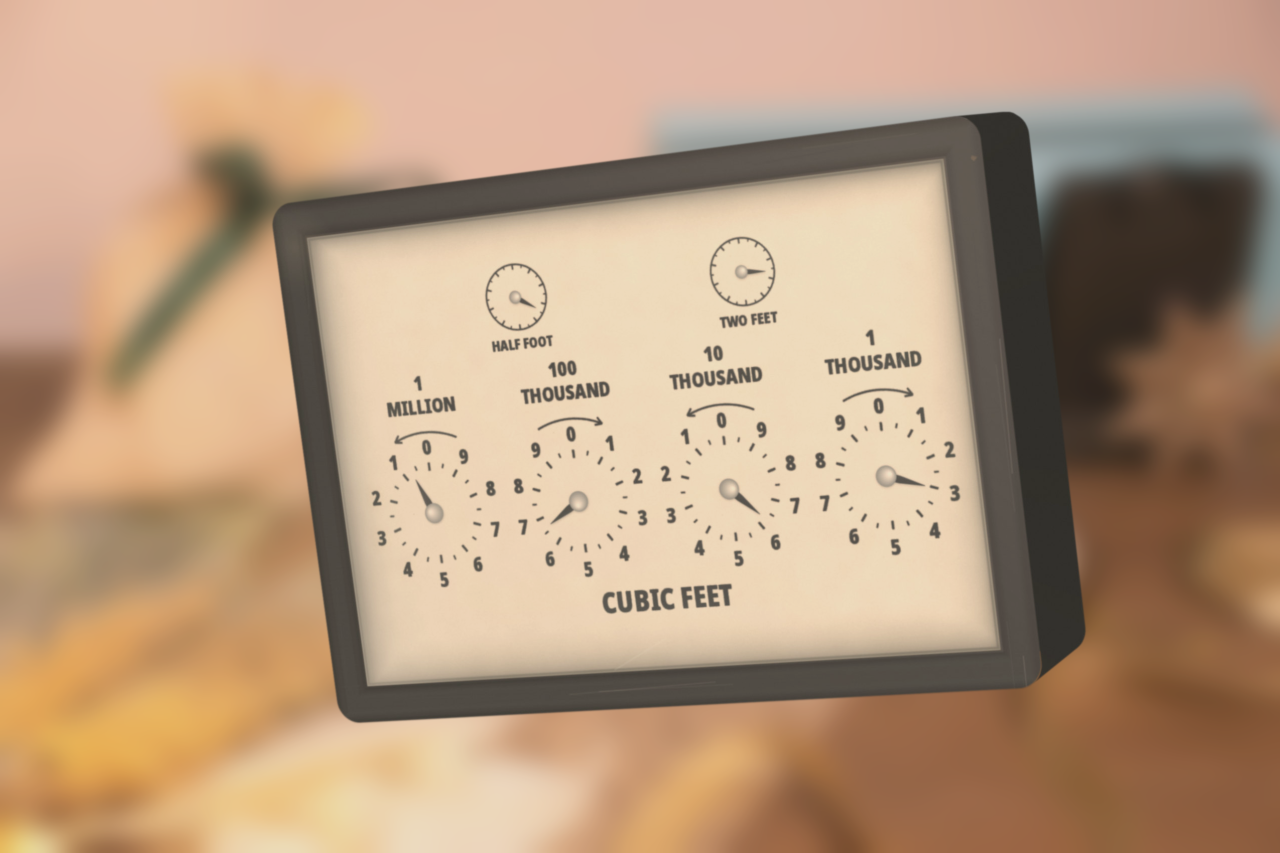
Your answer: 66300 ft³
